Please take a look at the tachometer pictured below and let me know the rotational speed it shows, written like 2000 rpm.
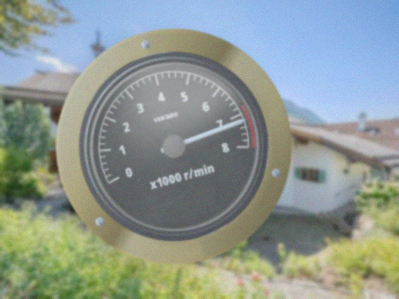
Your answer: 7200 rpm
